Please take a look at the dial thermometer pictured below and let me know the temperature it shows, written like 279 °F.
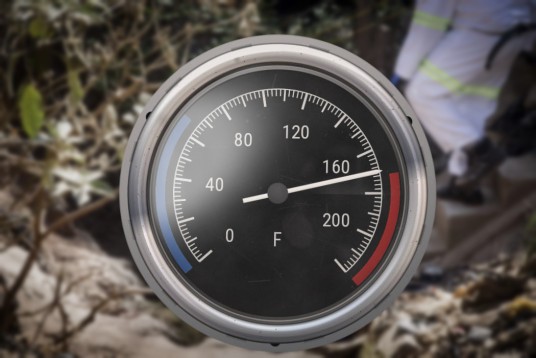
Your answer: 170 °F
